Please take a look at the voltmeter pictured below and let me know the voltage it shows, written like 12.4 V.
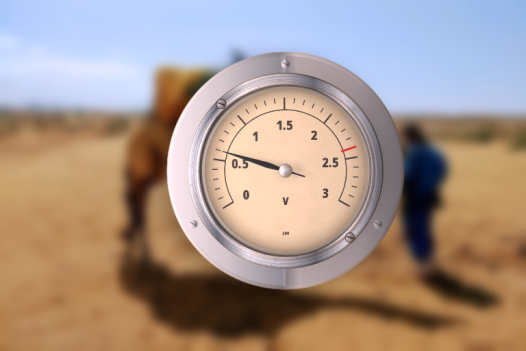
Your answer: 0.6 V
